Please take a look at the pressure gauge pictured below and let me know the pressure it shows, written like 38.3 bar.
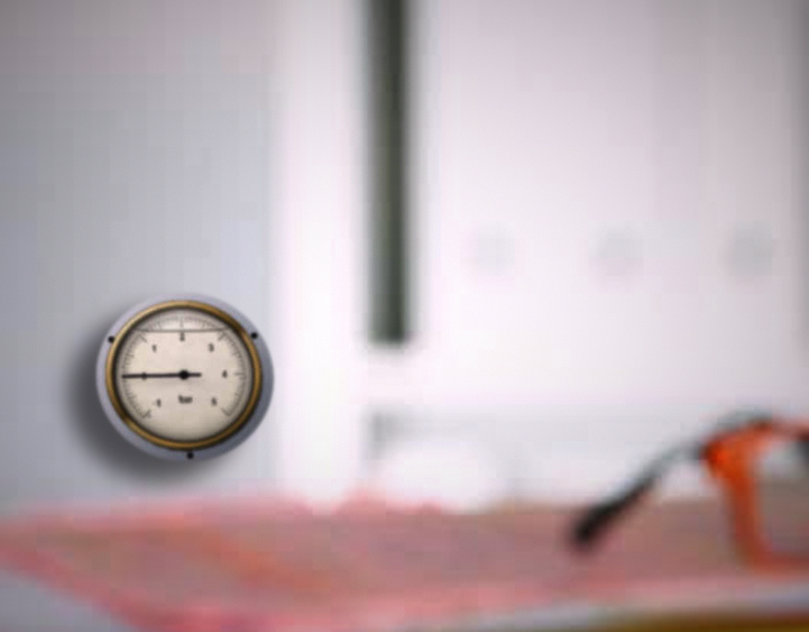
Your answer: 0 bar
